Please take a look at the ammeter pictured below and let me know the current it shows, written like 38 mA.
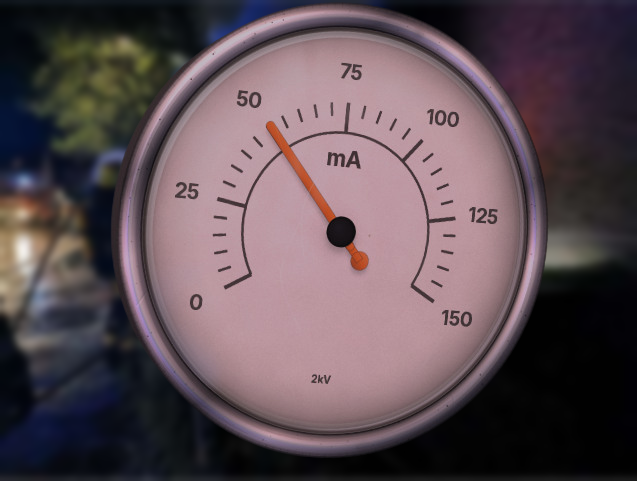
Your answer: 50 mA
